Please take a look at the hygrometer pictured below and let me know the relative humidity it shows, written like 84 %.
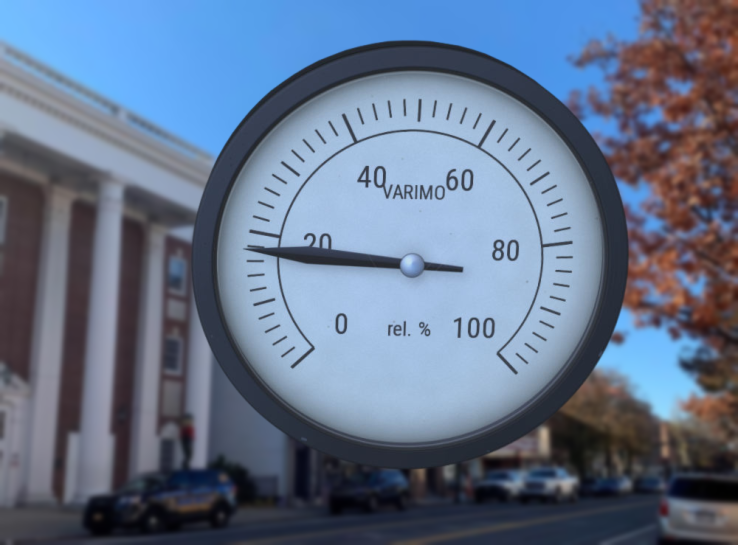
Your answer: 18 %
